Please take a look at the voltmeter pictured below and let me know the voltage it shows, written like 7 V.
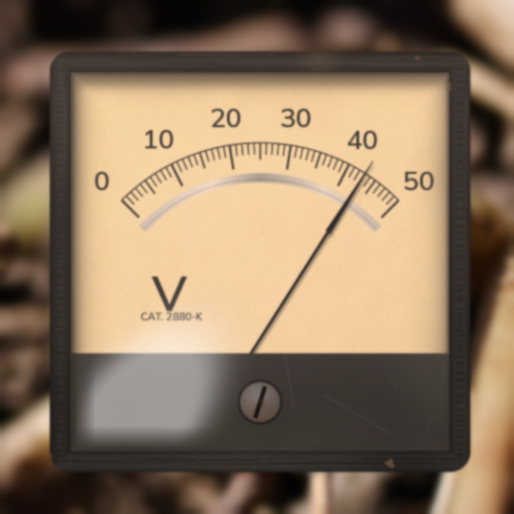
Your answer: 43 V
